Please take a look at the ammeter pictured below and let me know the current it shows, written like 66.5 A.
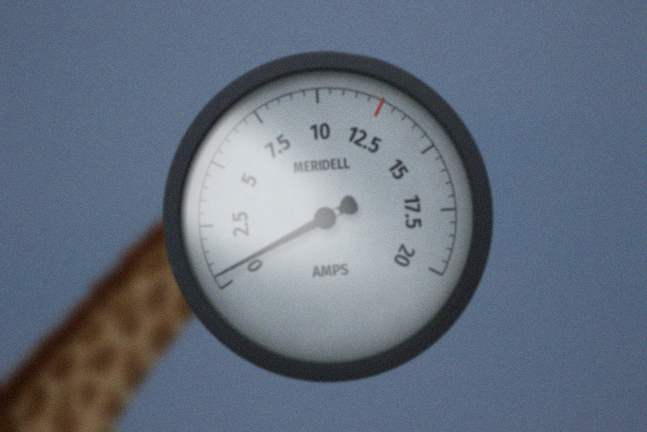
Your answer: 0.5 A
